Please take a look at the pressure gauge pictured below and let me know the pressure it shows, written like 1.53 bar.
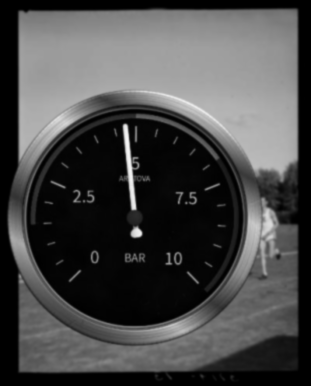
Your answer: 4.75 bar
